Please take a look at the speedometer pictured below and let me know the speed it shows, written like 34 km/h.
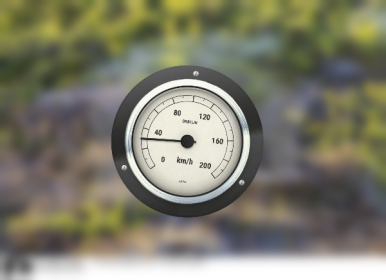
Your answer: 30 km/h
